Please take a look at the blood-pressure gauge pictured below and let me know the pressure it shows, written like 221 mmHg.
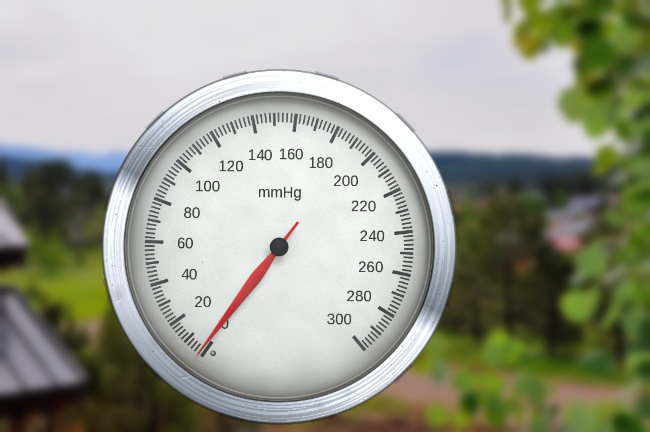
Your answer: 2 mmHg
